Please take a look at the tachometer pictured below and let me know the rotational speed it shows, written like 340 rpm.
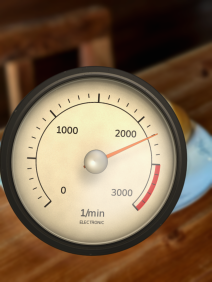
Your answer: 2200 rpm
